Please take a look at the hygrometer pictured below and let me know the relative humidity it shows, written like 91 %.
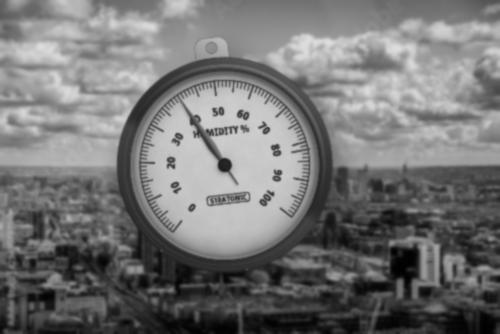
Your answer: 40 %
